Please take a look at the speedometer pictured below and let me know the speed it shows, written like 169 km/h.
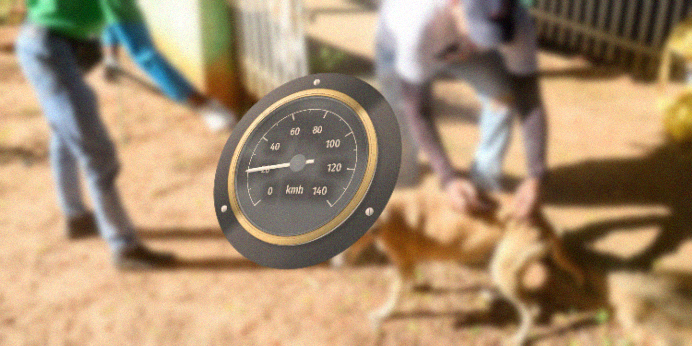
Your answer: 20 km/h
